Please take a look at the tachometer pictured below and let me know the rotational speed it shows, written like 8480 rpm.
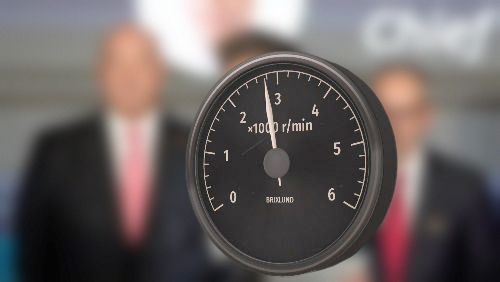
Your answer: 2800 rpm
